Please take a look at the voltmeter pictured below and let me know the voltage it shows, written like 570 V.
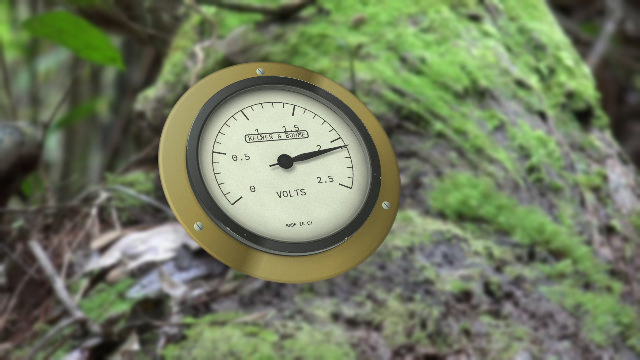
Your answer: 2.1 V
